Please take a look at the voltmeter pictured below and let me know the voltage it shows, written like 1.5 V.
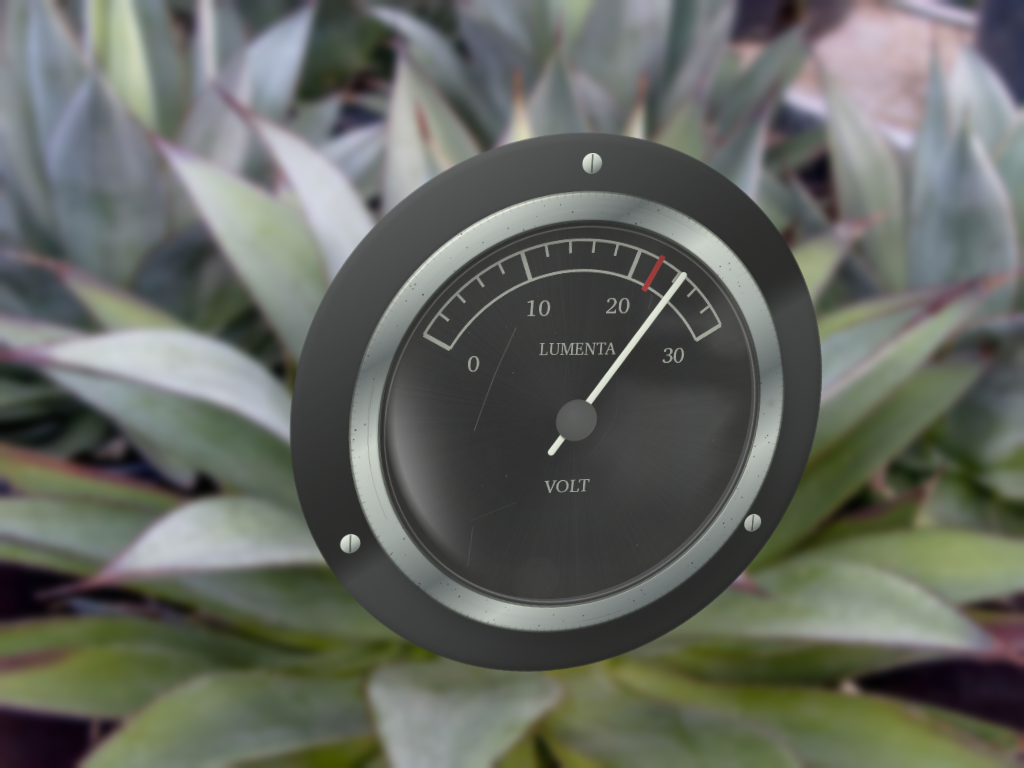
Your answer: 24 V
